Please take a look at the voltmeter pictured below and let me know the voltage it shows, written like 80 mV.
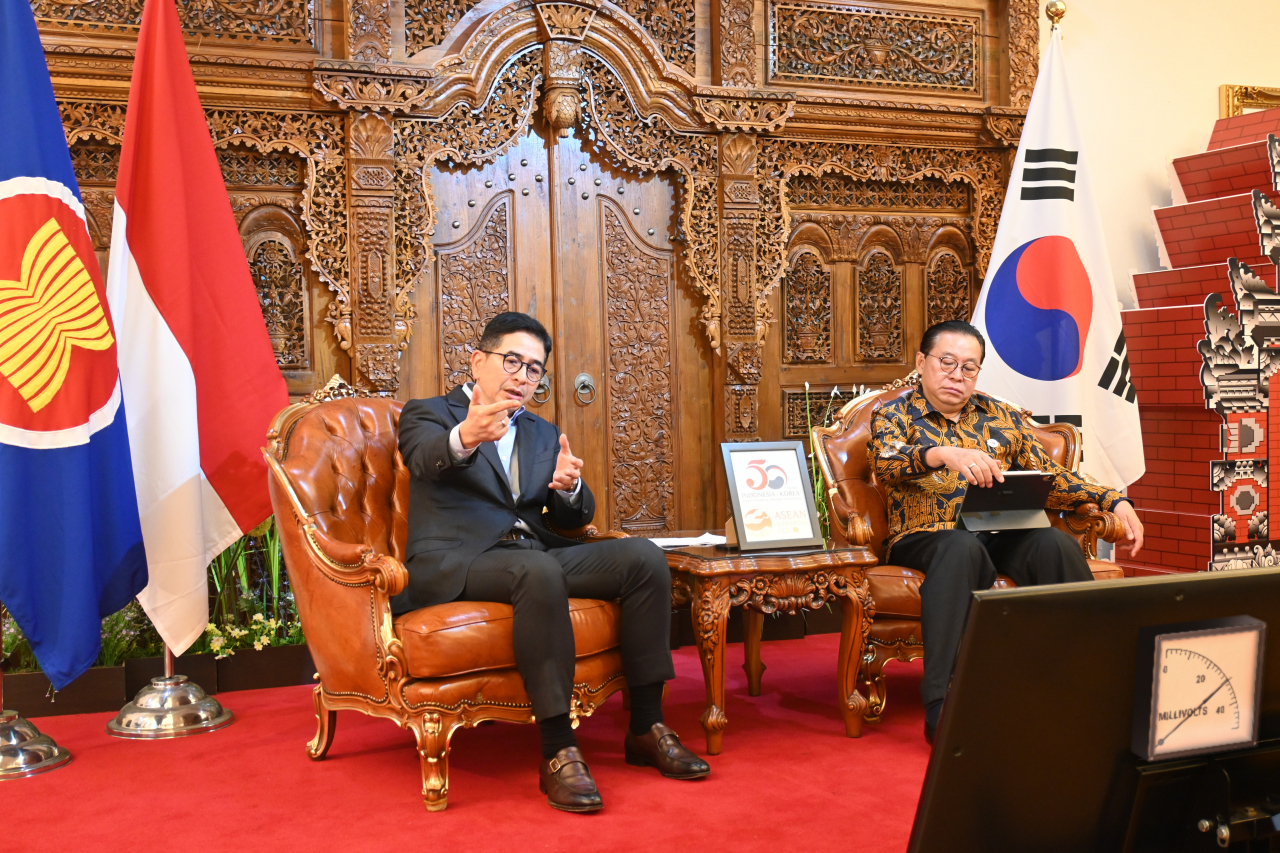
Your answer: 30 mV
